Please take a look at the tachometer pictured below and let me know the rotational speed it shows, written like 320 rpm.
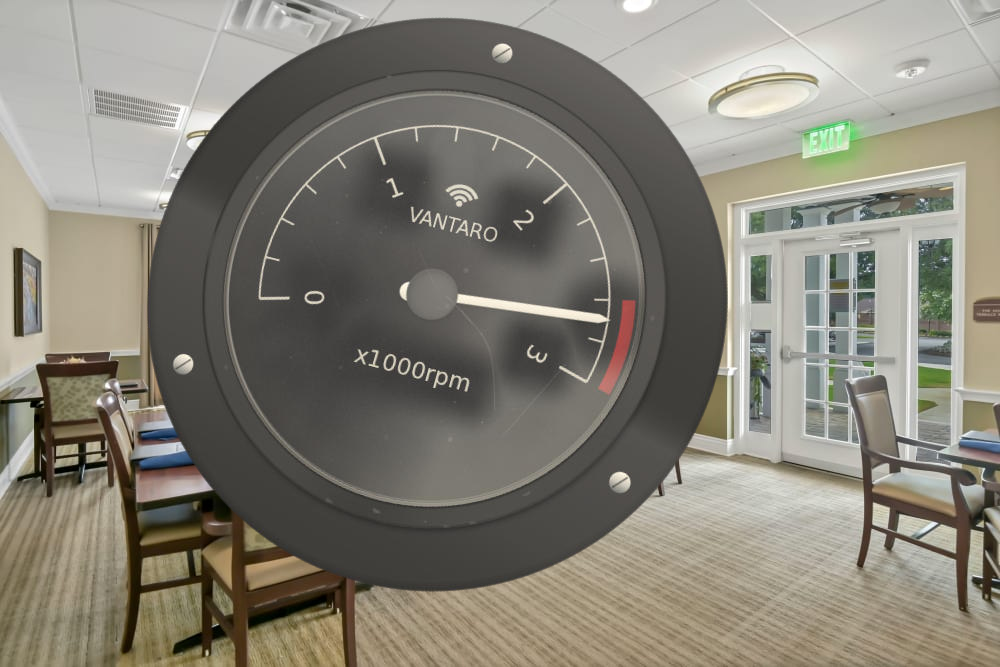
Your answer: 2700 rpm
